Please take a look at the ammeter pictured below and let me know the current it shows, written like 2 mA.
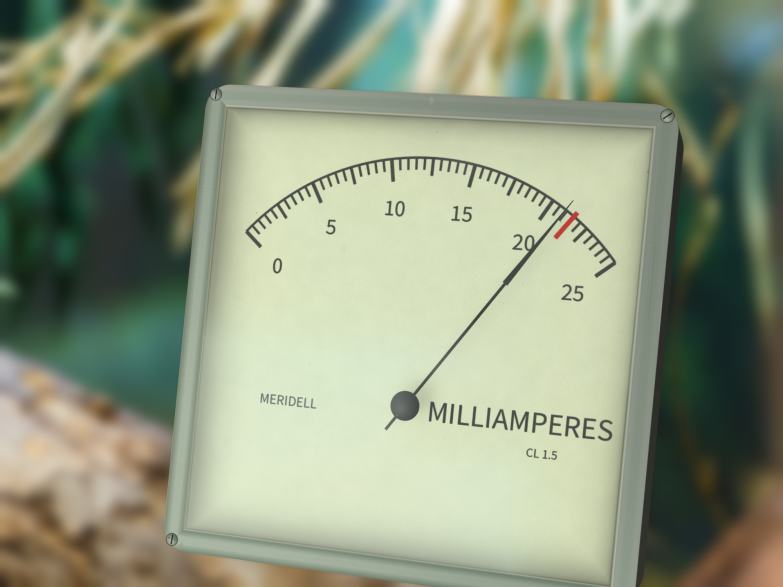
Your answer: 21 mA
